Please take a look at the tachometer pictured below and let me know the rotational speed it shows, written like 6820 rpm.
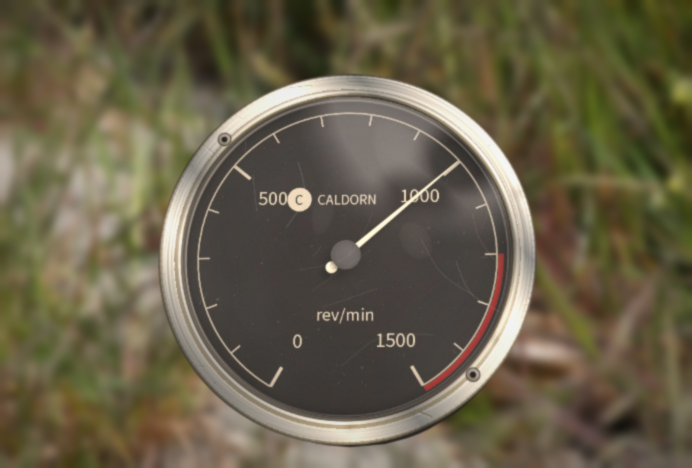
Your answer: 1000 rpm
